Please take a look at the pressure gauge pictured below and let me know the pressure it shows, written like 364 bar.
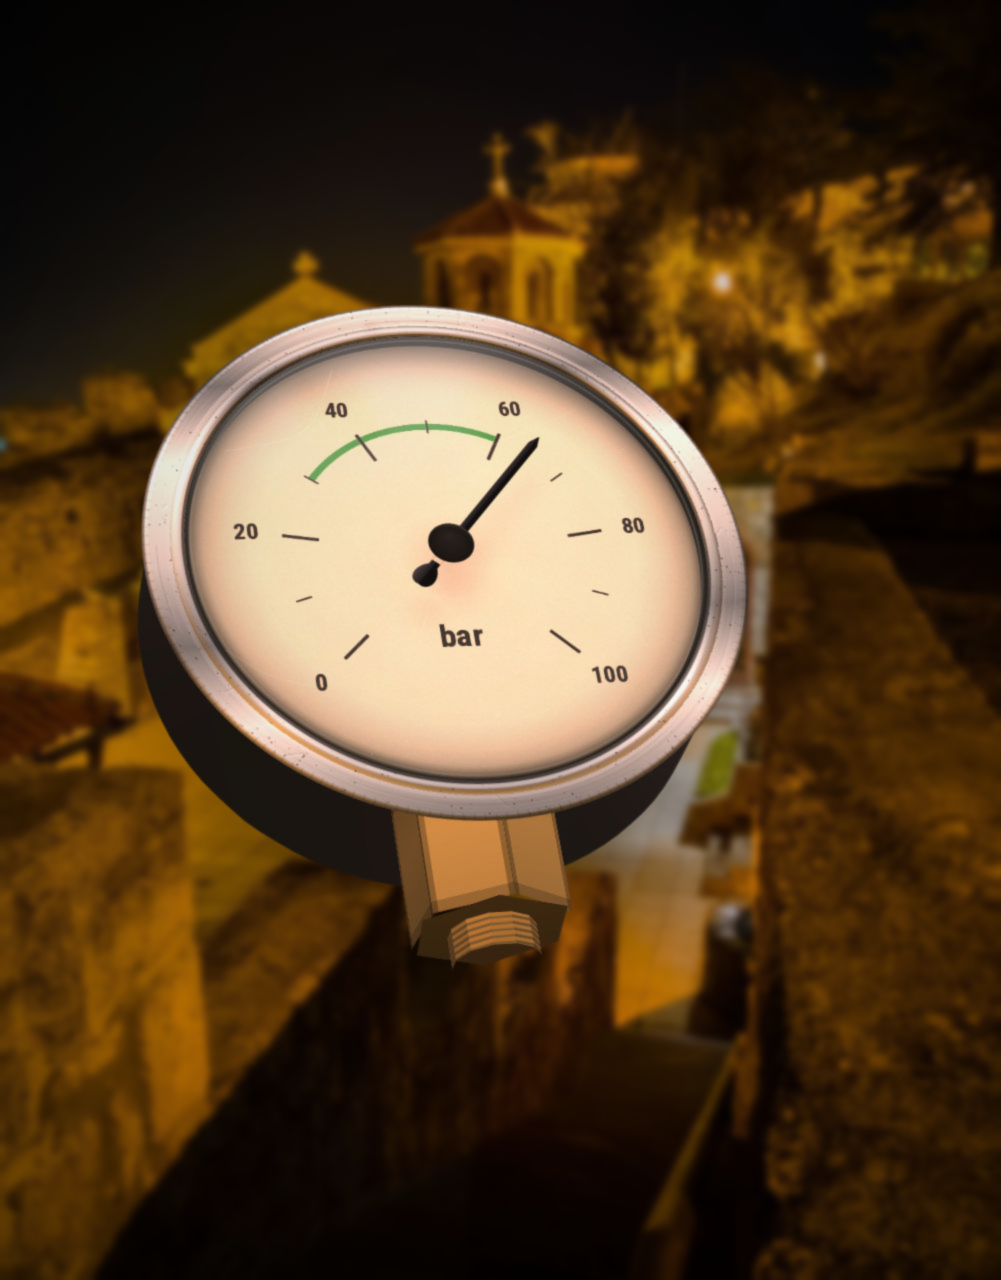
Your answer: 65 bar
